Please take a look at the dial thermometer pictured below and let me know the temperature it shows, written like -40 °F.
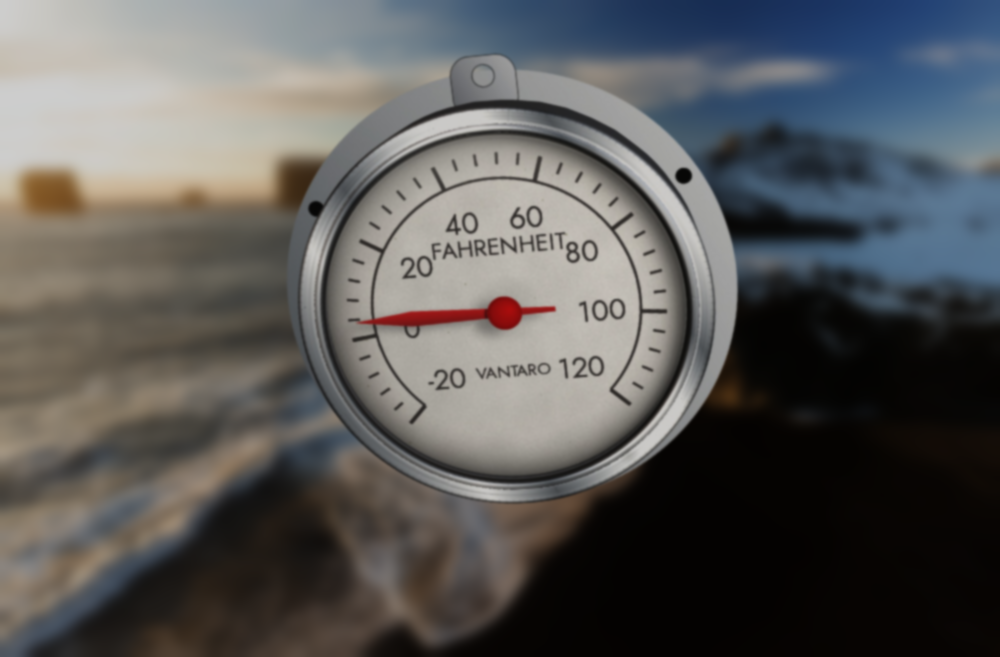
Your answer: 4 °F
